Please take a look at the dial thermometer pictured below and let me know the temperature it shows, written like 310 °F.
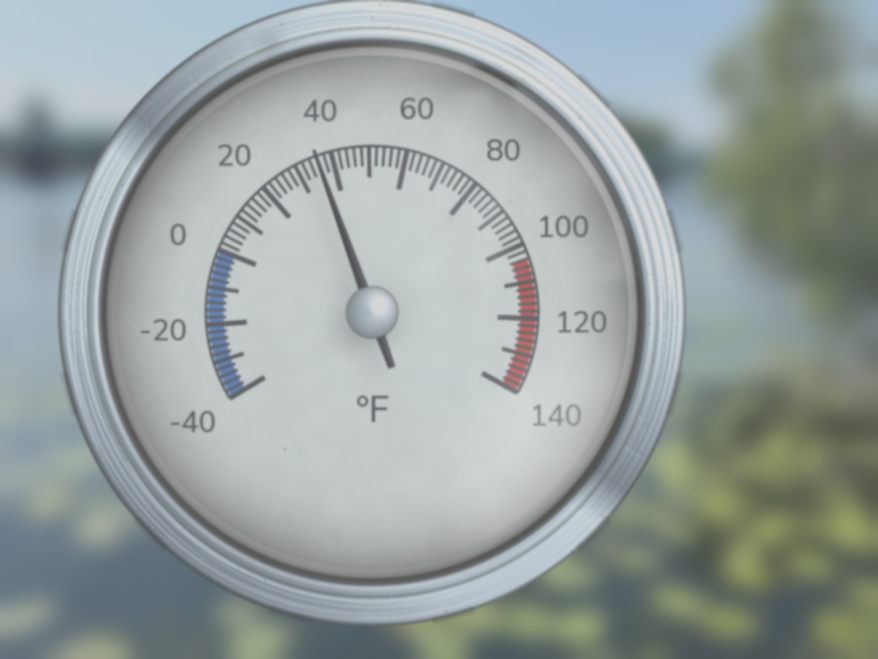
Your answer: 36 °F
